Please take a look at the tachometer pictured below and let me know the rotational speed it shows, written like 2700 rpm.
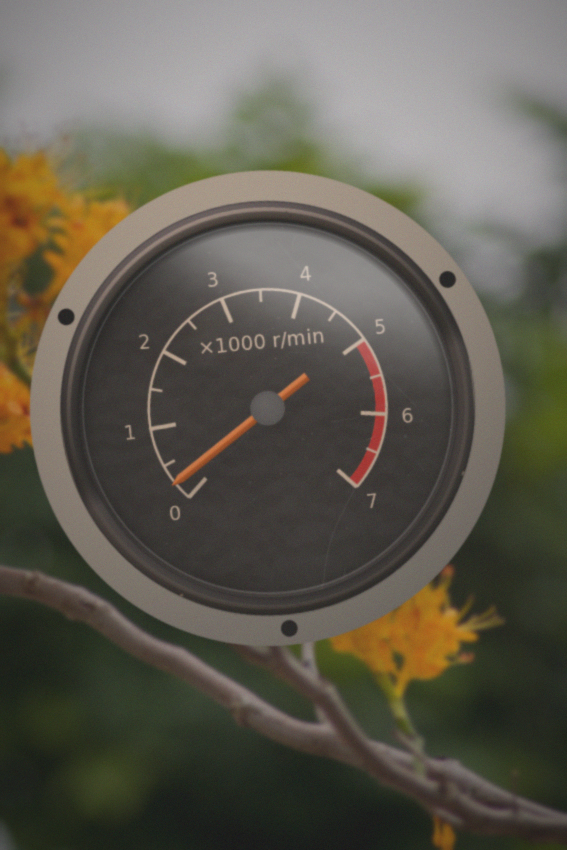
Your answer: 250 rpm
